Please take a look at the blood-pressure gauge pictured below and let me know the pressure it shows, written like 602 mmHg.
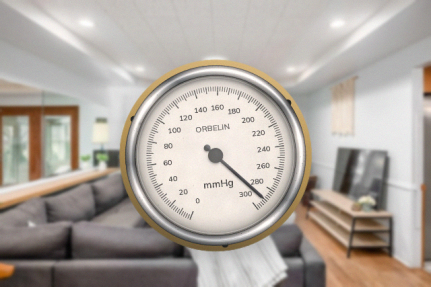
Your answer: 290 mmHg
